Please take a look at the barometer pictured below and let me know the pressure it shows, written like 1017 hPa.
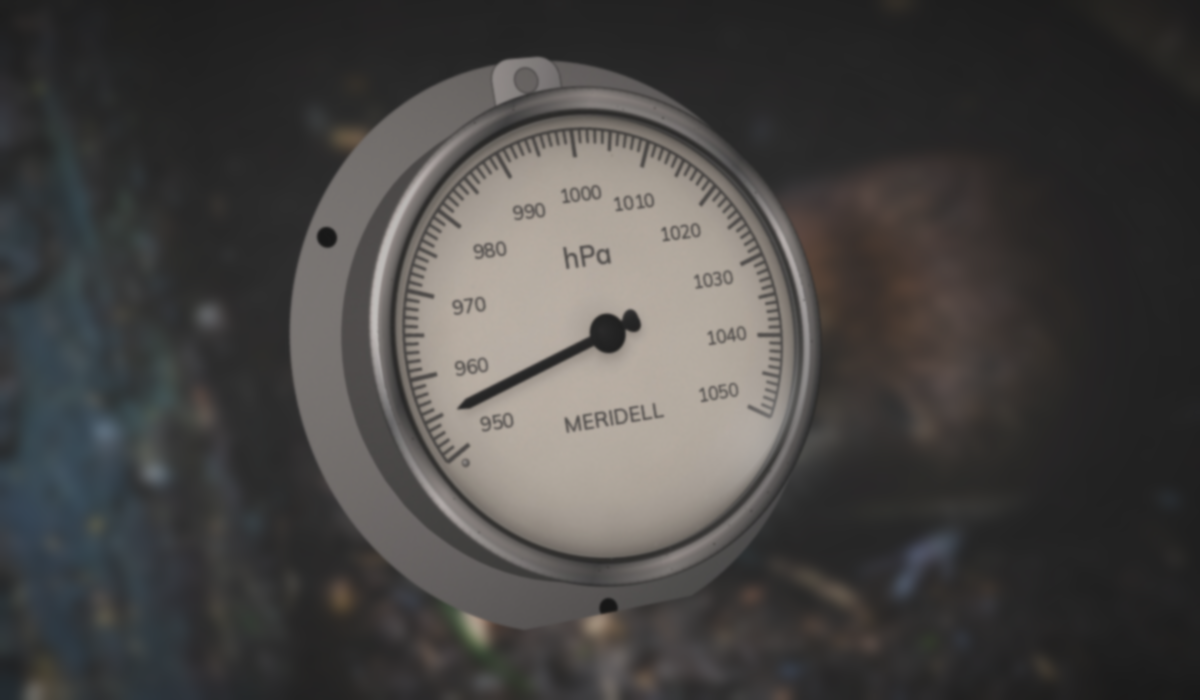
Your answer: 955 hPa
